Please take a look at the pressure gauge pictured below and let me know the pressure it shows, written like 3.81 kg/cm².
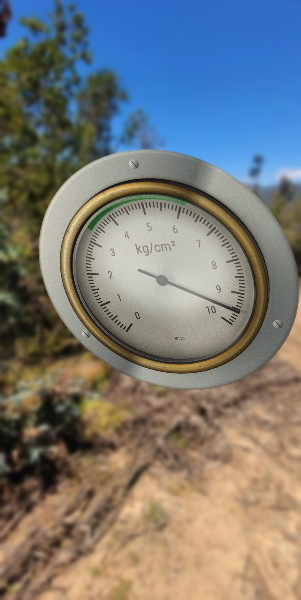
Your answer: 9.5 kg/cm²
